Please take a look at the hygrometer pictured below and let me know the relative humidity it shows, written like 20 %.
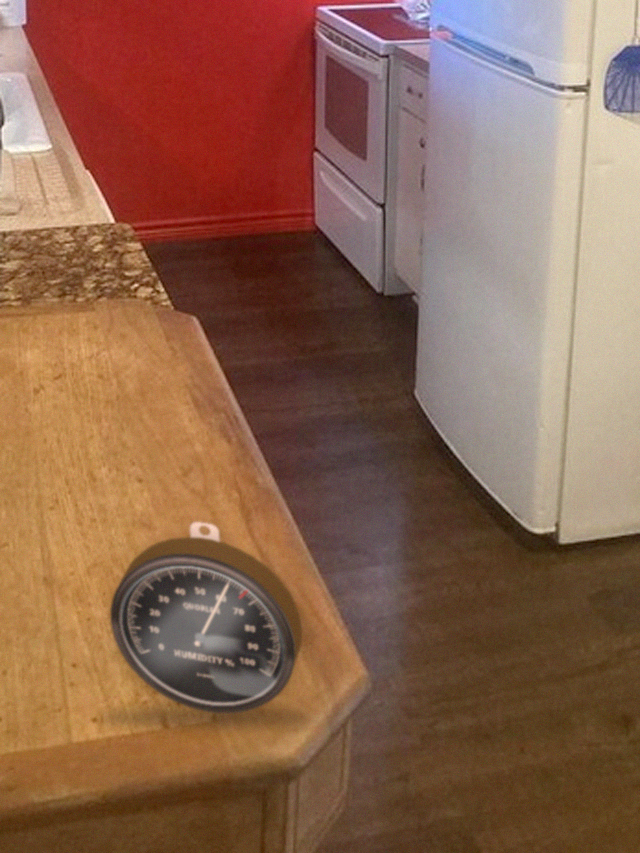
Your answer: 60 %
